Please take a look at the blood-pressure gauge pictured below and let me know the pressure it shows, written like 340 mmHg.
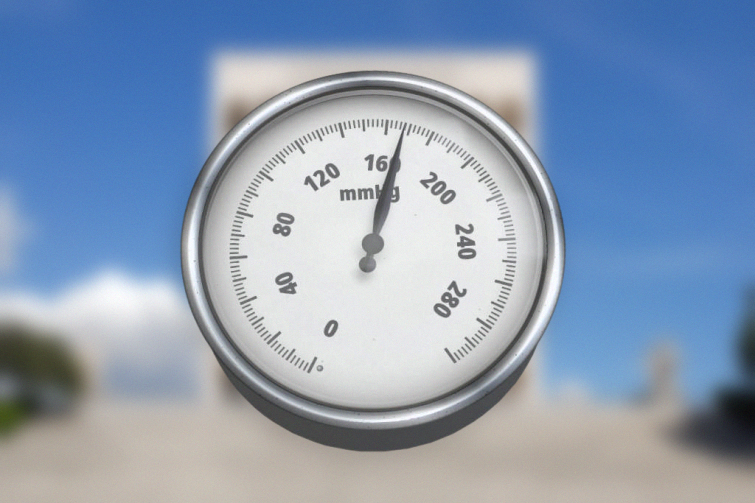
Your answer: 168 mmHg
